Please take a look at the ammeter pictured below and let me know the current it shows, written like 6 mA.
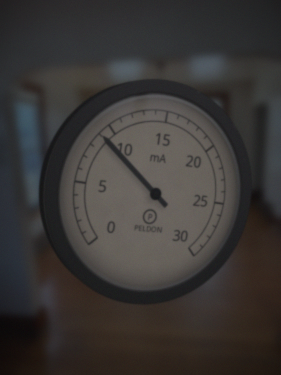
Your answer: 9 mA
